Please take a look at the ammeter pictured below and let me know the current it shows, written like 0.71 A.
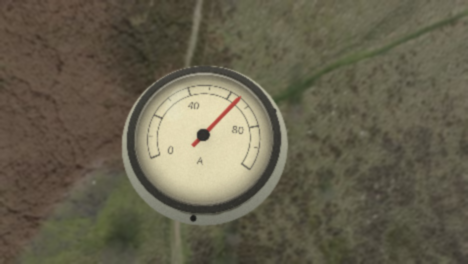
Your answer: 65 A
